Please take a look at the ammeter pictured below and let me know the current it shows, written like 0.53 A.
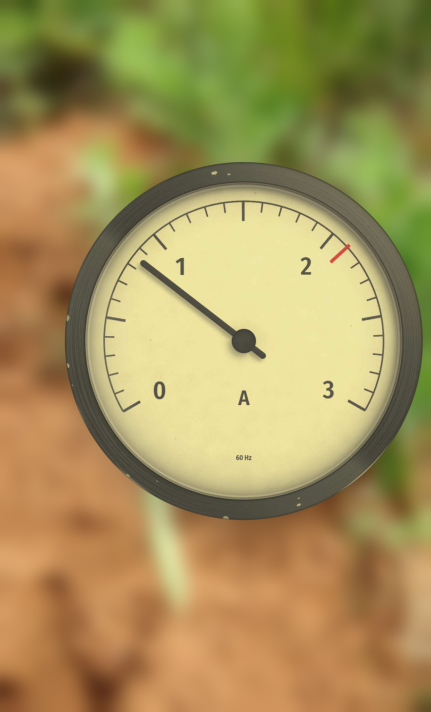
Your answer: 0.85 A
